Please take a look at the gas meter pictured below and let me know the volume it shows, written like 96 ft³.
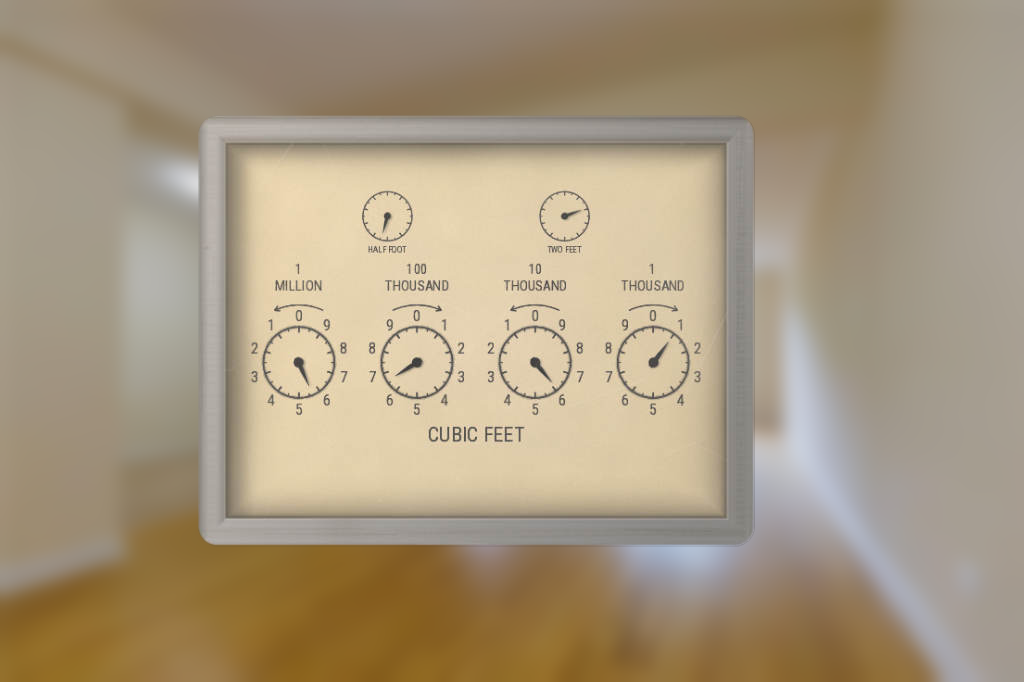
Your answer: 566100 ft³
